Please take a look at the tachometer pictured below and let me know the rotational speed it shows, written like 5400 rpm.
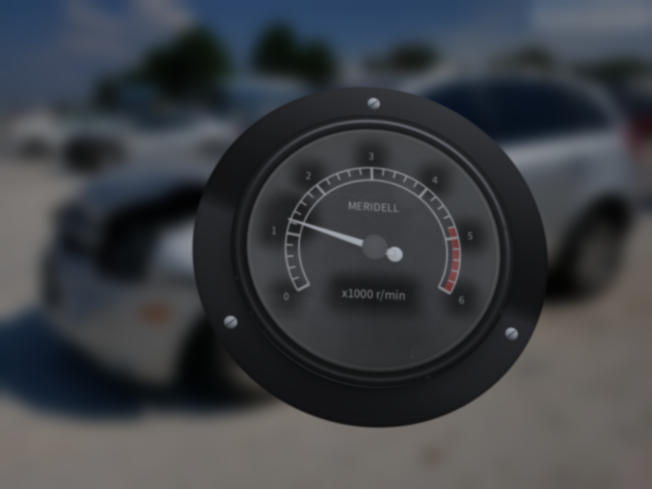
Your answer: 1200 rpm
